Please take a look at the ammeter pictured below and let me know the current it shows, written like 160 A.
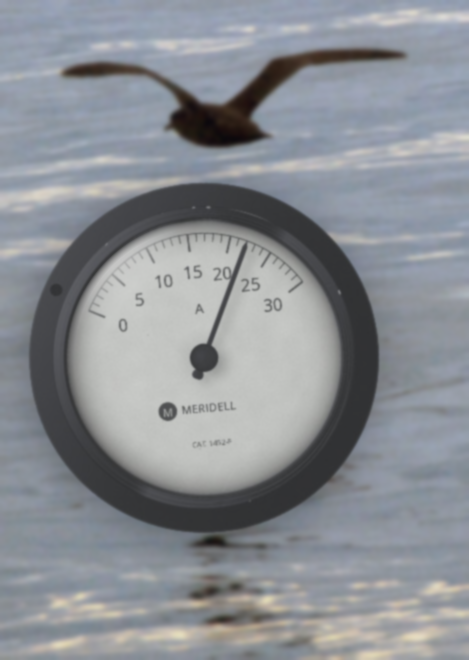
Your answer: 22 A
